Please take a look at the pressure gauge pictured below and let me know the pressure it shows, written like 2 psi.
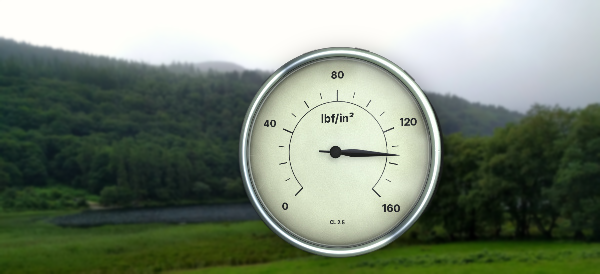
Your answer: 135 psi
